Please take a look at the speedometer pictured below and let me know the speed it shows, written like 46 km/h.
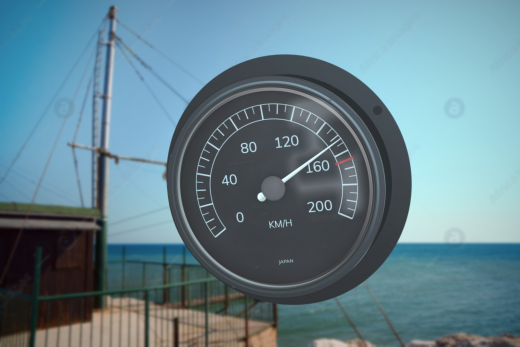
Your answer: 152.5 km/h
